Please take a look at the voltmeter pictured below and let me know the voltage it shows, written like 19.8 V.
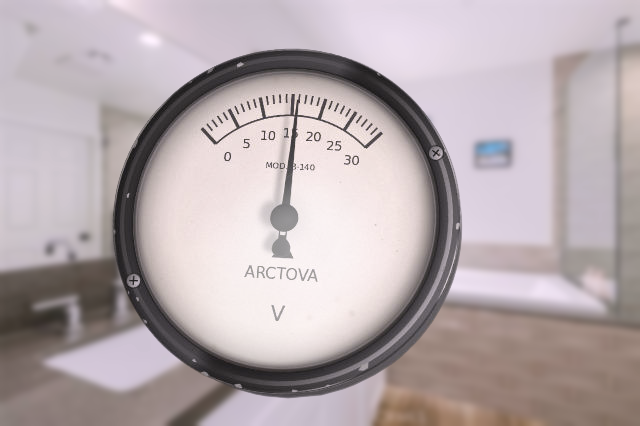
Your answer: 16 V
